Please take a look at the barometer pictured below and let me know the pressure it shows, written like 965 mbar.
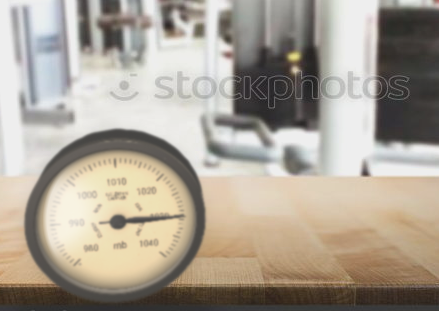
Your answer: 1030 mbar
